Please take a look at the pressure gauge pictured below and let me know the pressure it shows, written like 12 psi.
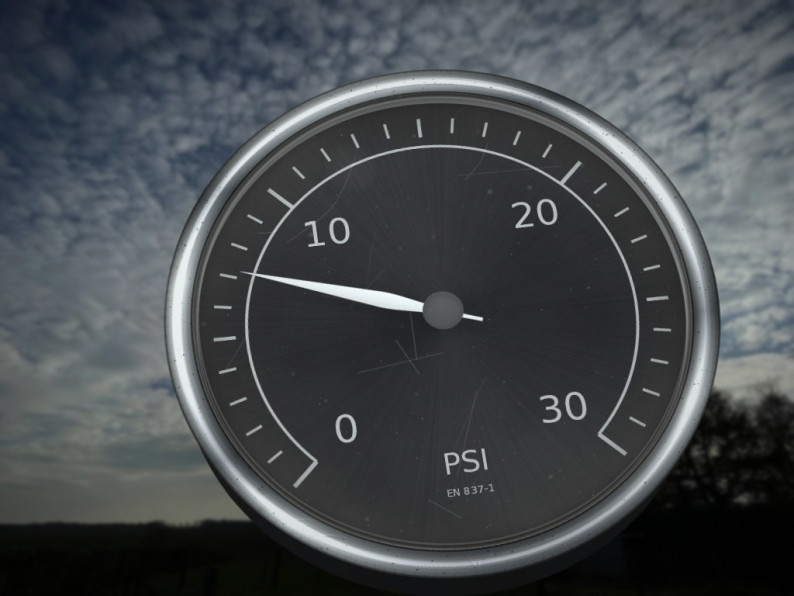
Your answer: 7 psi
